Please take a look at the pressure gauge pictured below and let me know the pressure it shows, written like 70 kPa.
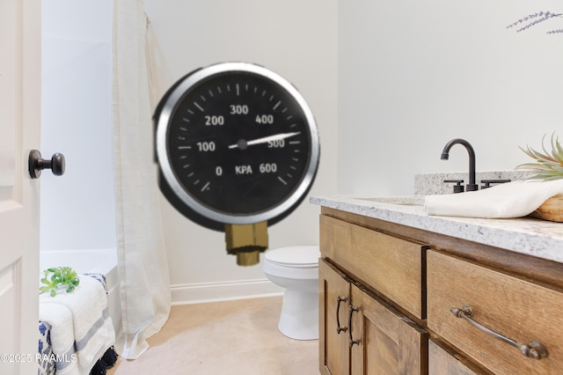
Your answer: 480 kPa
